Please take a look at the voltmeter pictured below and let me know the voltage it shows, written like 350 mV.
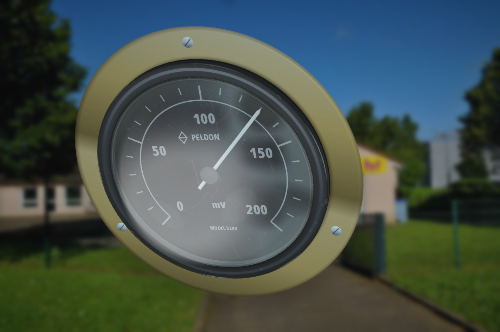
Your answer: 130 mV
